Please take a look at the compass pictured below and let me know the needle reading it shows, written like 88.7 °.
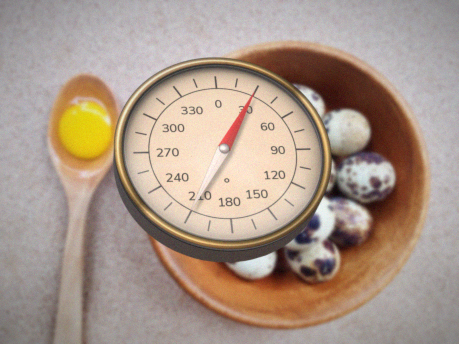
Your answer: 30 °
